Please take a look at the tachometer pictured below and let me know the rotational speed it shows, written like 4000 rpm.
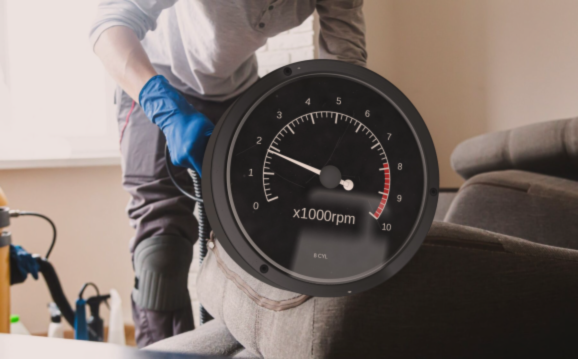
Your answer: 1800 rpm
